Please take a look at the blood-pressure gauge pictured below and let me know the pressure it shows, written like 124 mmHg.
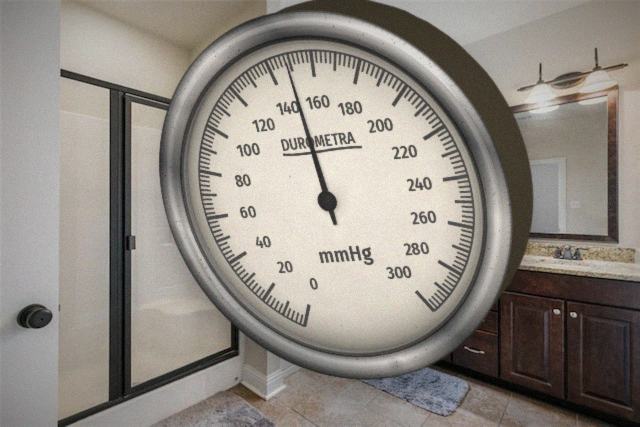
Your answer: 150 mmHg
